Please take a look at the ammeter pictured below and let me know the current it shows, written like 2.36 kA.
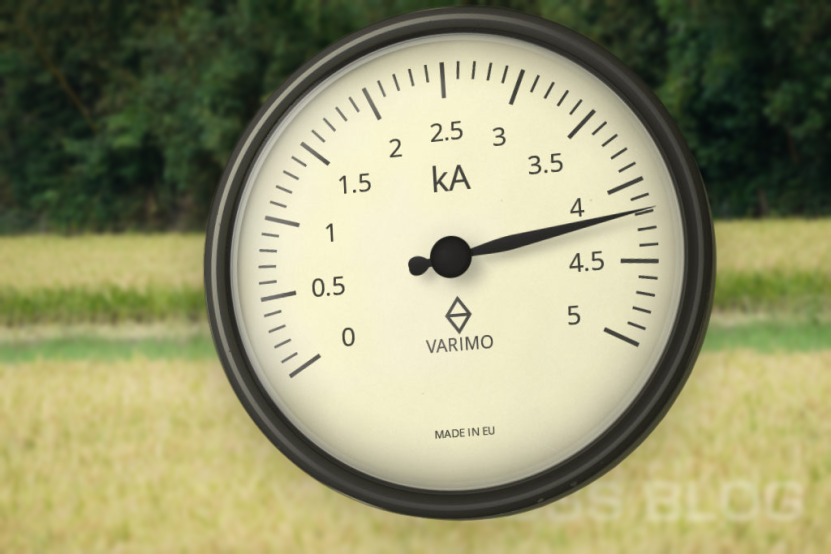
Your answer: 4.2 kA
